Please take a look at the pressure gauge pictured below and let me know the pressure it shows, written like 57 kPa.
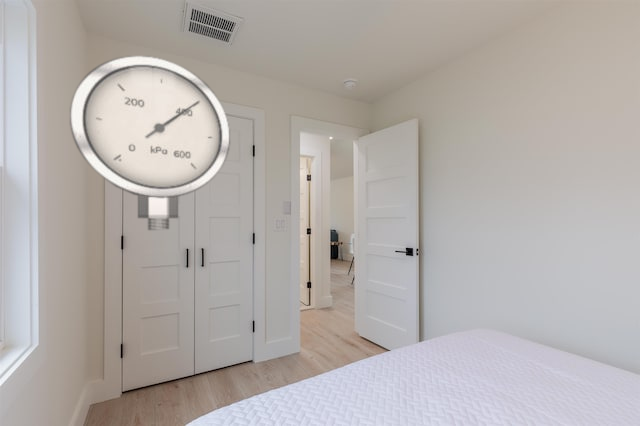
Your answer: 400 kPa
